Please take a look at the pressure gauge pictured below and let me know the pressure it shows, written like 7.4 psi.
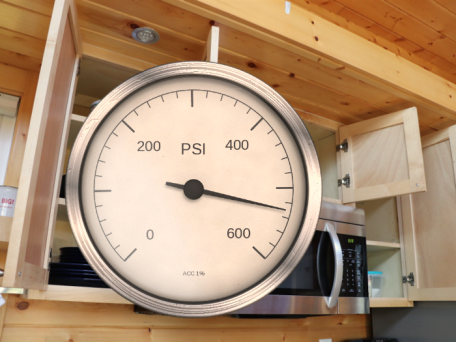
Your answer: 530 psi
